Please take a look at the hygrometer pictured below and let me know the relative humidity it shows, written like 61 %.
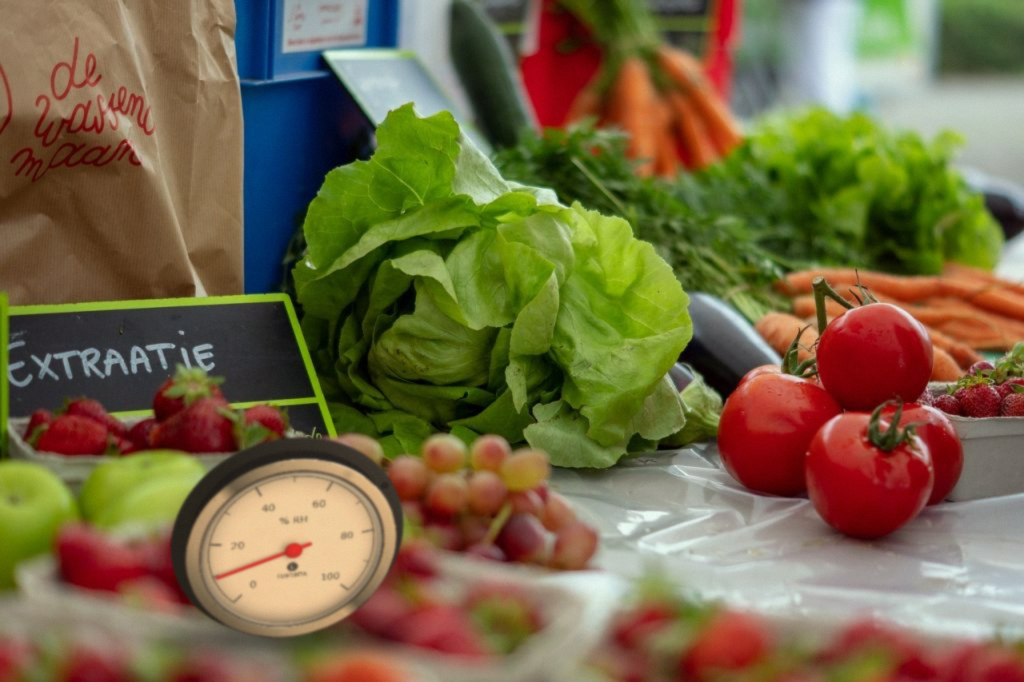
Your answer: 10 %
